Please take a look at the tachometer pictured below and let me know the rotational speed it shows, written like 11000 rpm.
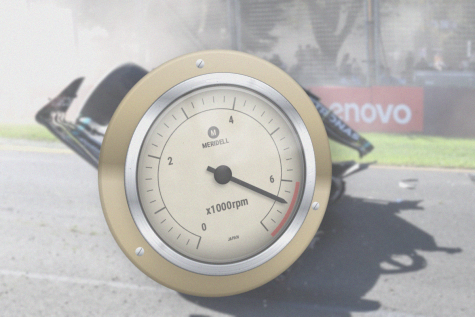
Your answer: 6400 rpm
